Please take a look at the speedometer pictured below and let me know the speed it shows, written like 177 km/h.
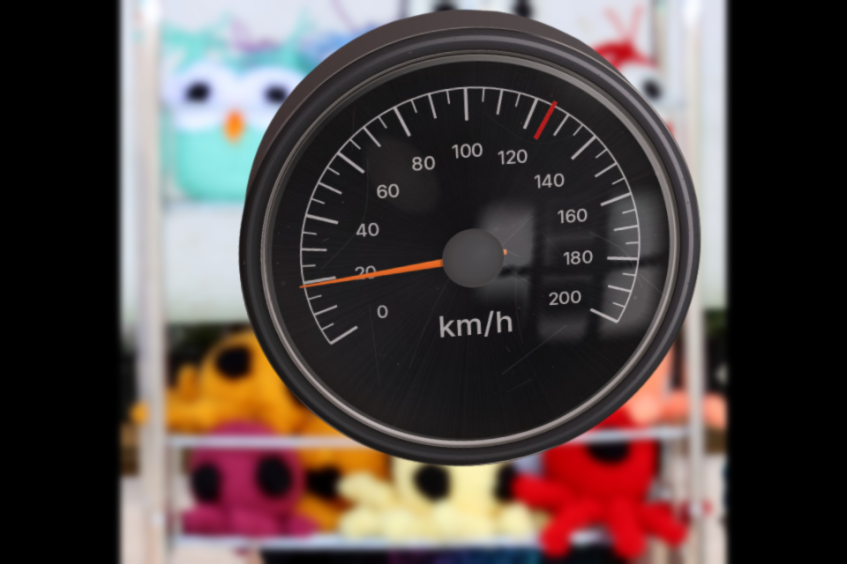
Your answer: 20 km/h
